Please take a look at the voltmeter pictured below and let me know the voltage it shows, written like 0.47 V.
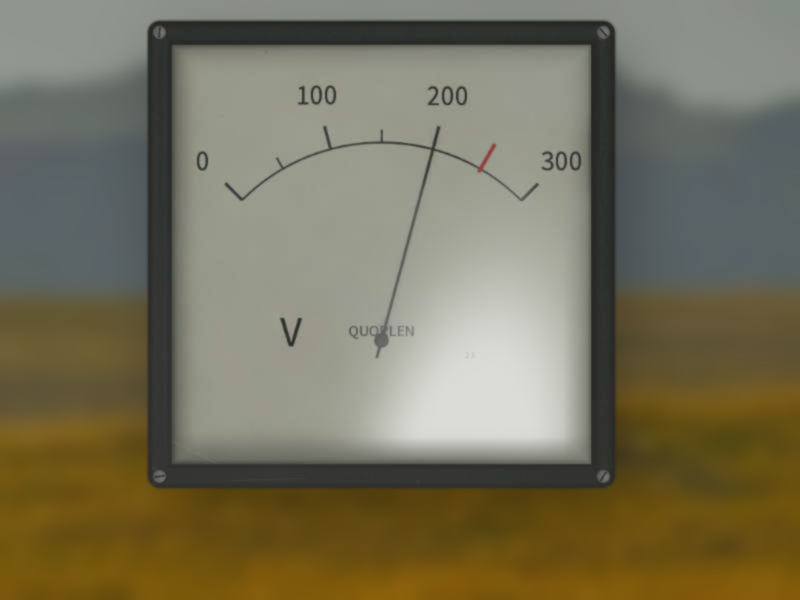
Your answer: 200 V
